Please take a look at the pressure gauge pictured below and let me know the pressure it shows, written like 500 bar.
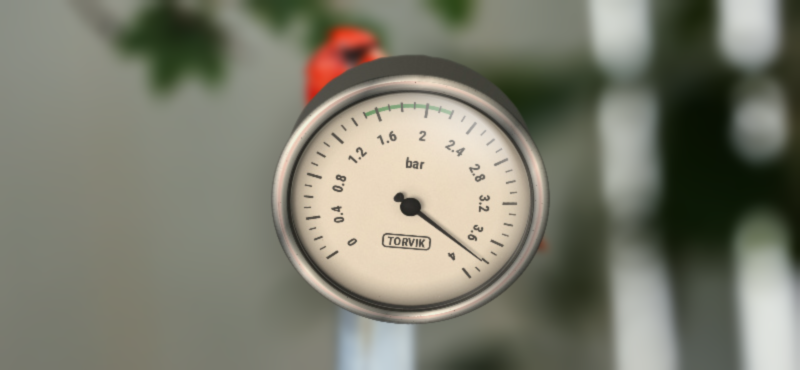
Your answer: 3.8 bar
